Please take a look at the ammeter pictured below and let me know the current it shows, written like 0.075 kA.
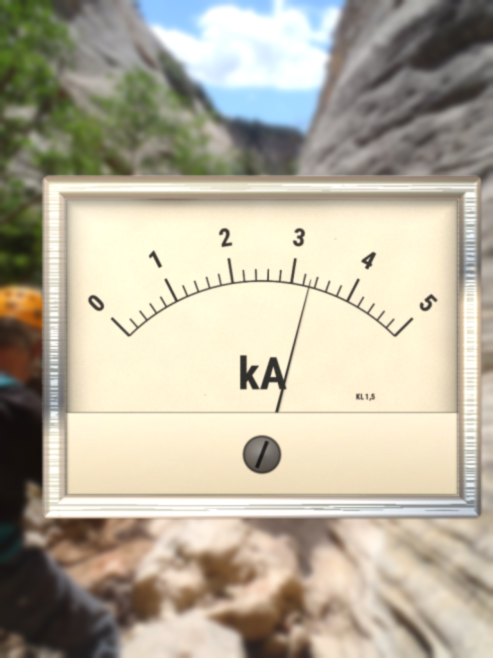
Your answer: 3.3 kA
